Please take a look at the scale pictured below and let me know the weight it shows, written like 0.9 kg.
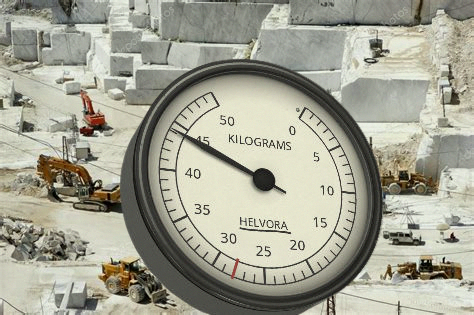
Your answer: 44 kg
